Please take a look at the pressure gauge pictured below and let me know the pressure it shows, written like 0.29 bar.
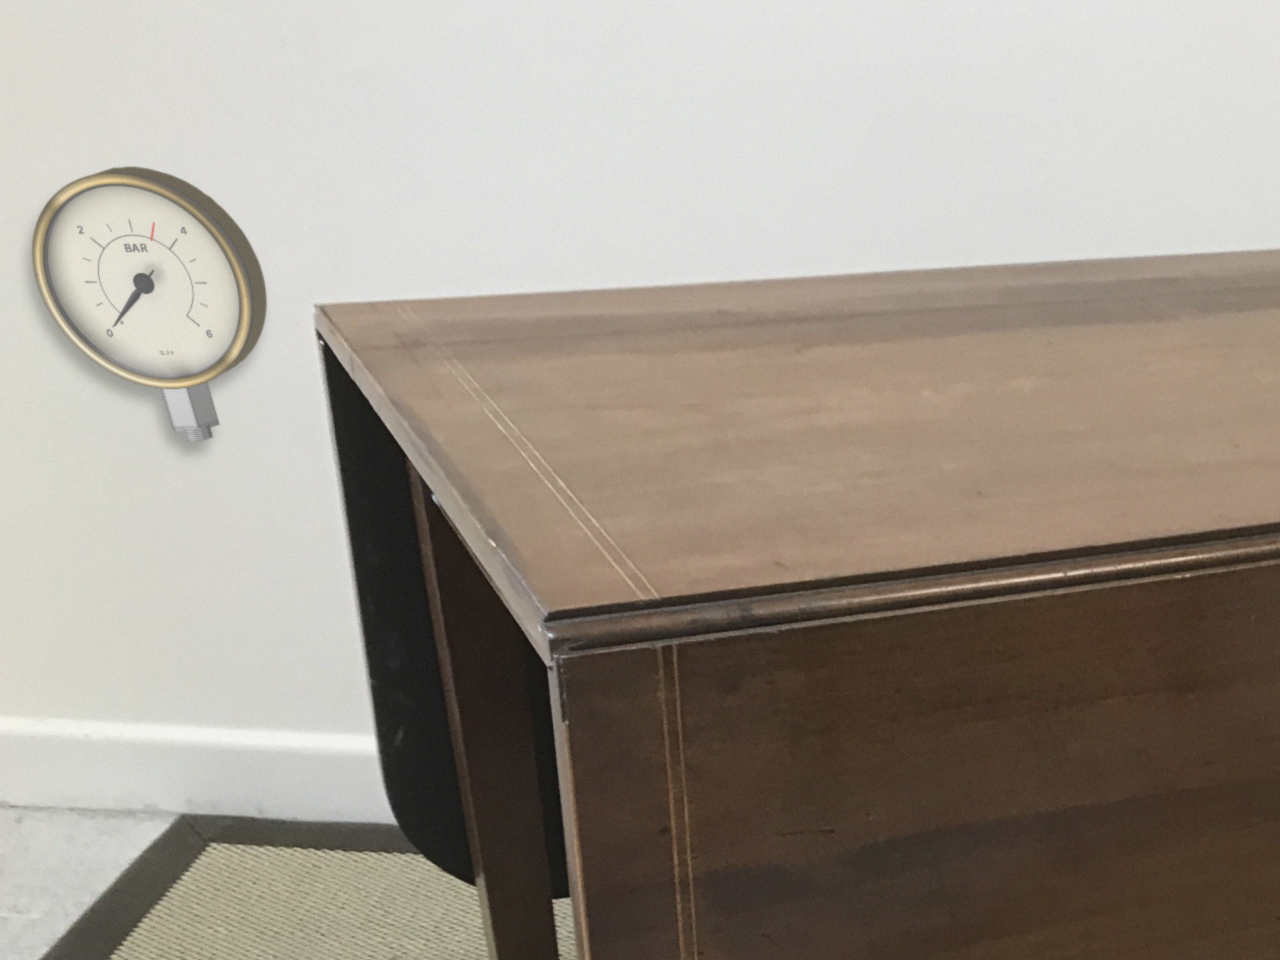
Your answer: 0 bar
